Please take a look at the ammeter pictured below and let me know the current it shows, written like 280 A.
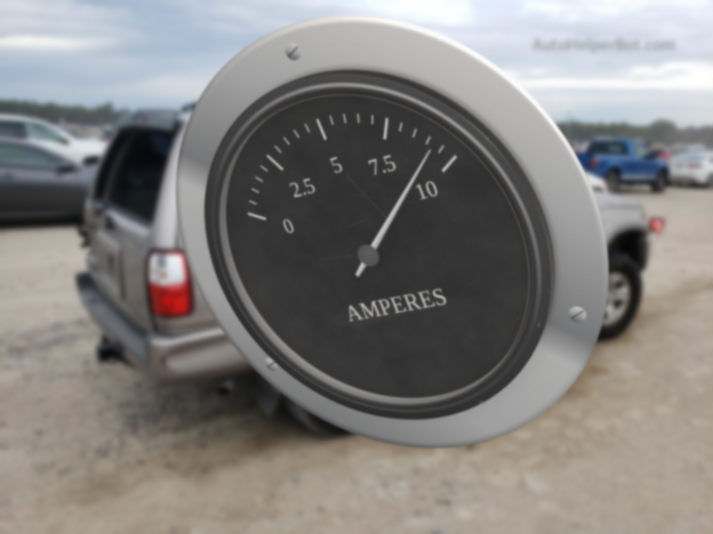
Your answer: 9.25 A
